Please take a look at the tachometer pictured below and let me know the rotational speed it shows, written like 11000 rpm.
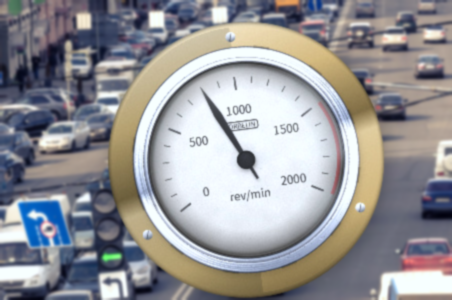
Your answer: 800 rpm
